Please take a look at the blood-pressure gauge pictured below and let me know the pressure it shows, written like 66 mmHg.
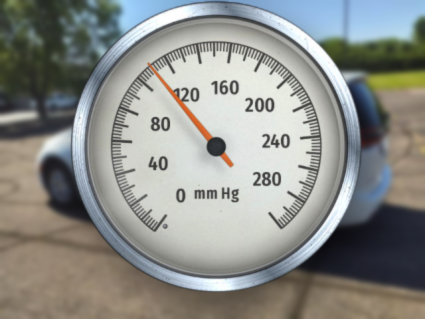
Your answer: 110 mmHg
